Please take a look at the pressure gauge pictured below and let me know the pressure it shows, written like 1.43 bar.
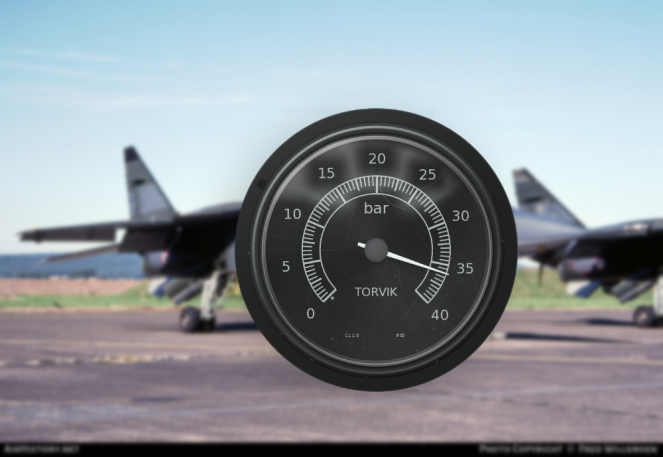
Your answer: 36 bar
